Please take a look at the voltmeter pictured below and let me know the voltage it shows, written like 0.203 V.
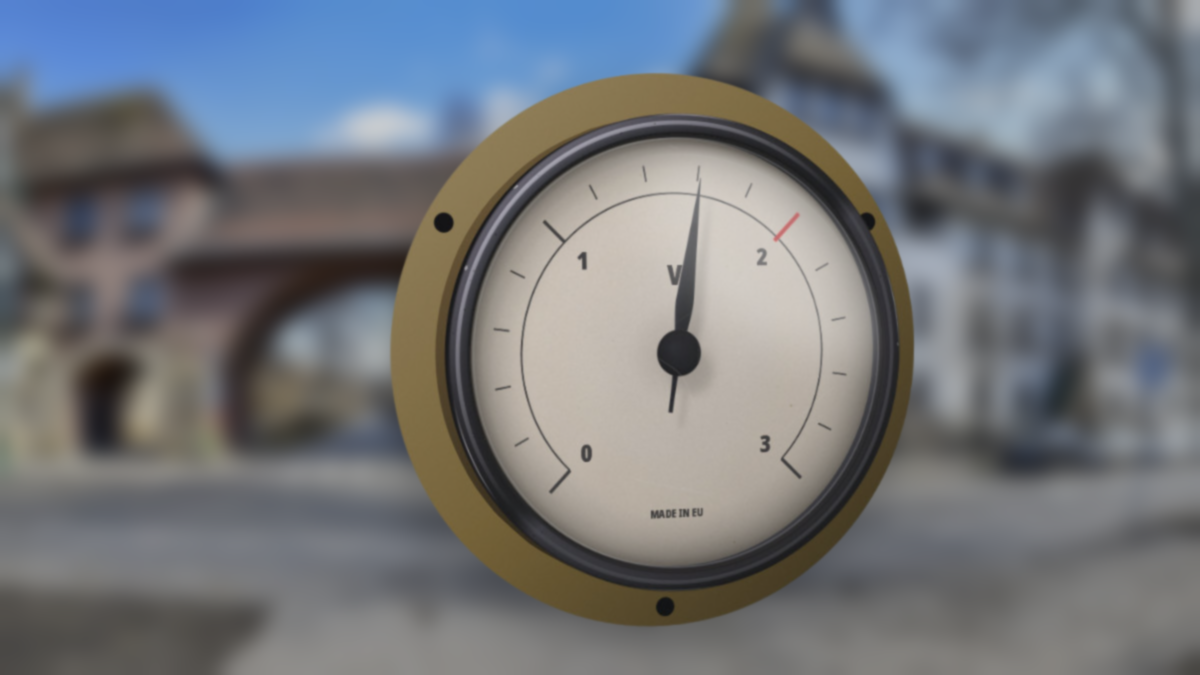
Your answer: 1.6 V
